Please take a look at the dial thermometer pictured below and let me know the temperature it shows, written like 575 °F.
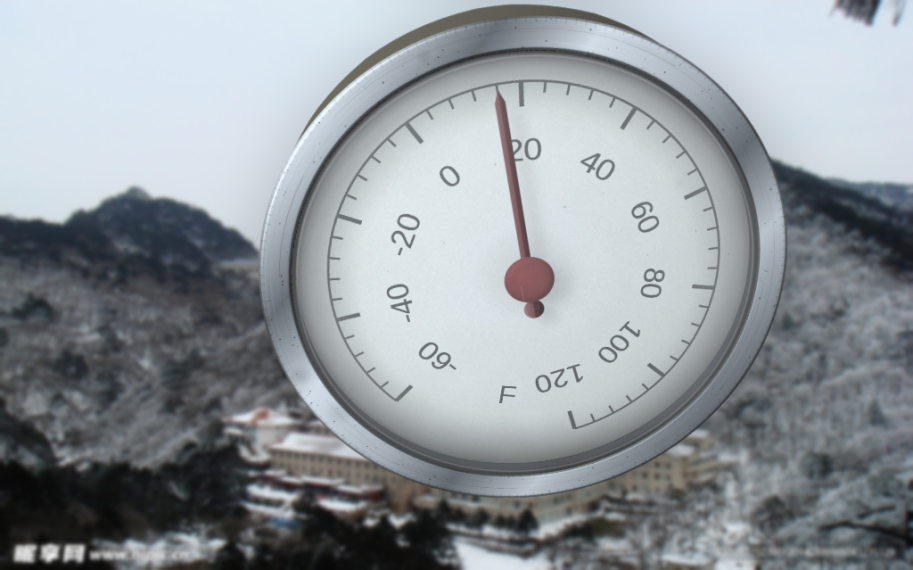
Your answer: 16 °F
